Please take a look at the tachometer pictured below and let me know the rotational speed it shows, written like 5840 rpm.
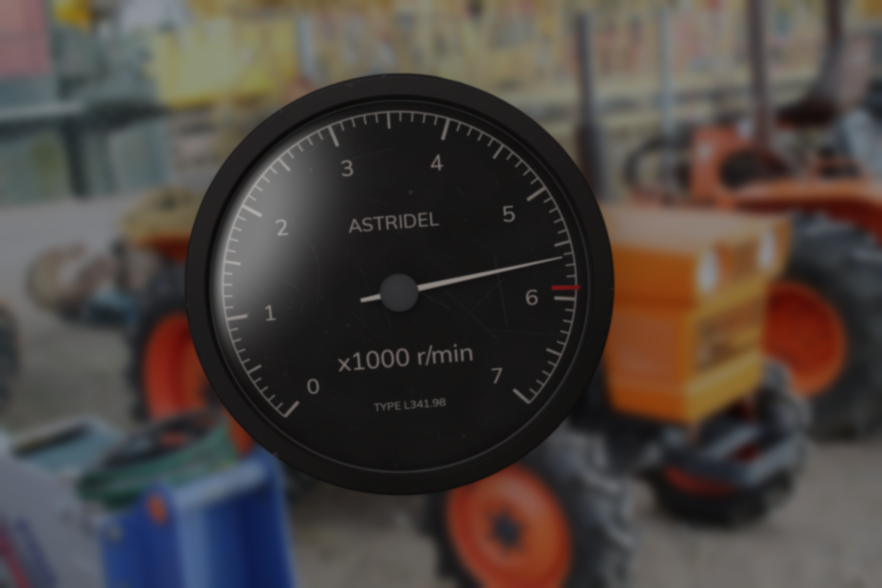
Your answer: 5600 rpm
